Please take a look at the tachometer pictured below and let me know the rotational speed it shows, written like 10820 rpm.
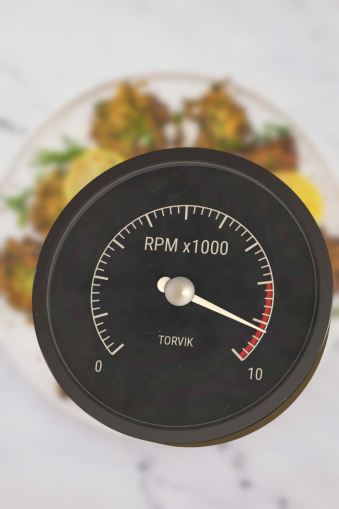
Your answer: 9200 rpm
